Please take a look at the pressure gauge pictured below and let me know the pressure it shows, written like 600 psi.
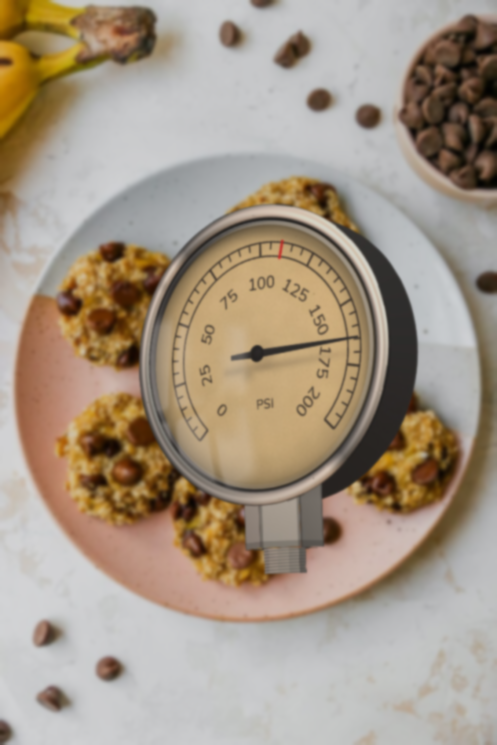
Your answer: 165 psi
